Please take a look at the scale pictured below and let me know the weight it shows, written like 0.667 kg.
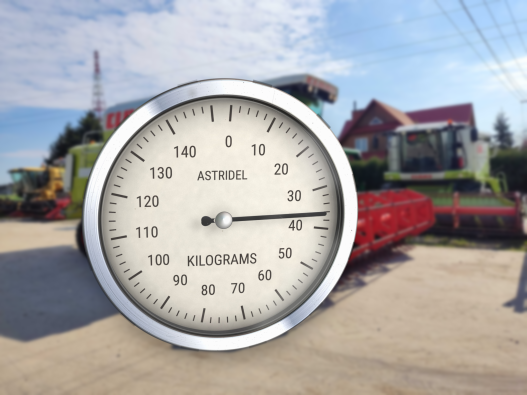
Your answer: 36 kg
